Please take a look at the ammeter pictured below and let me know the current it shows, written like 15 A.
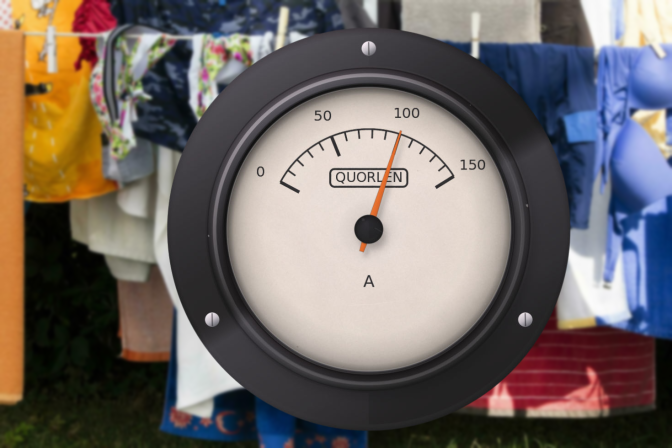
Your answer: 100 A
